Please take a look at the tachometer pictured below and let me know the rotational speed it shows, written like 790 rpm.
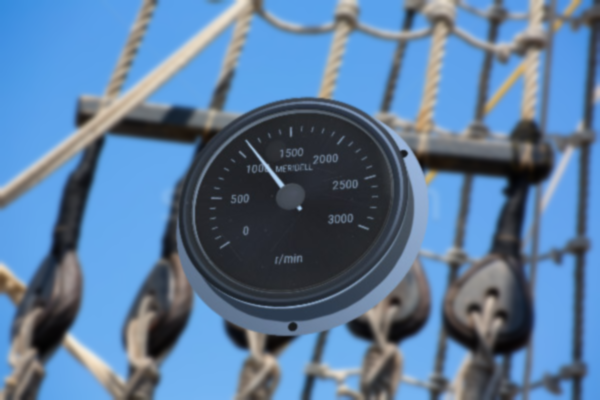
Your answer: 1100 rpm
